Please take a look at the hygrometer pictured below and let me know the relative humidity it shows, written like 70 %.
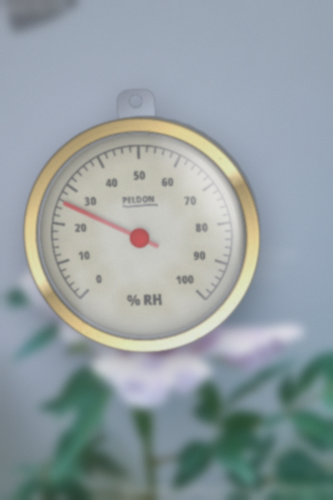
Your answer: 26 %
